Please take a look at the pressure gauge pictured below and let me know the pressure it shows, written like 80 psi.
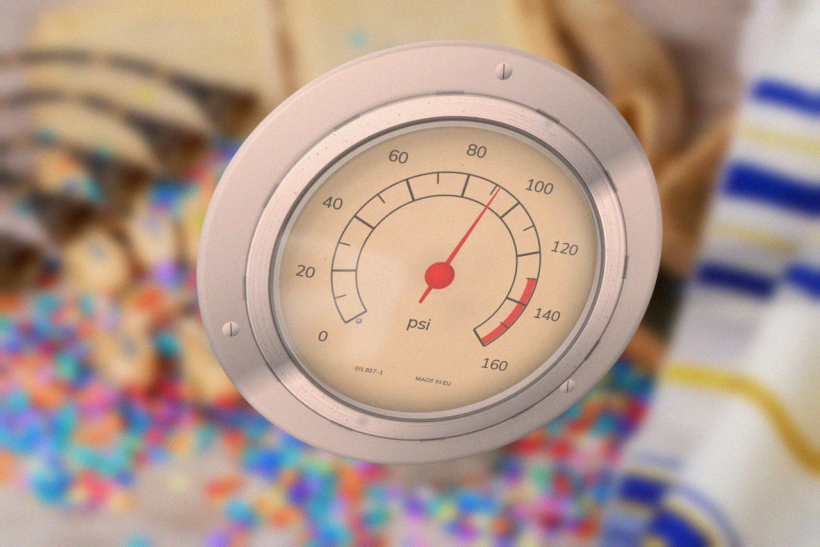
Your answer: 90 psi
